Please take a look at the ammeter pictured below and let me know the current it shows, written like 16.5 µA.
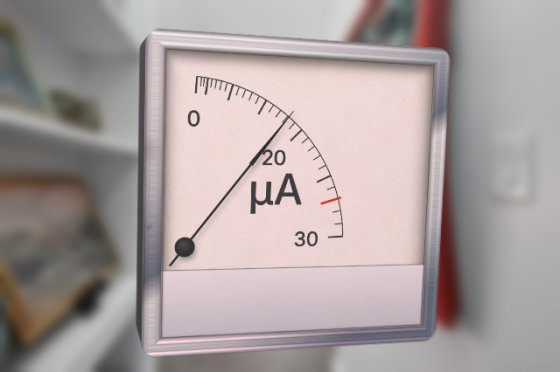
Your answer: 18 µA
